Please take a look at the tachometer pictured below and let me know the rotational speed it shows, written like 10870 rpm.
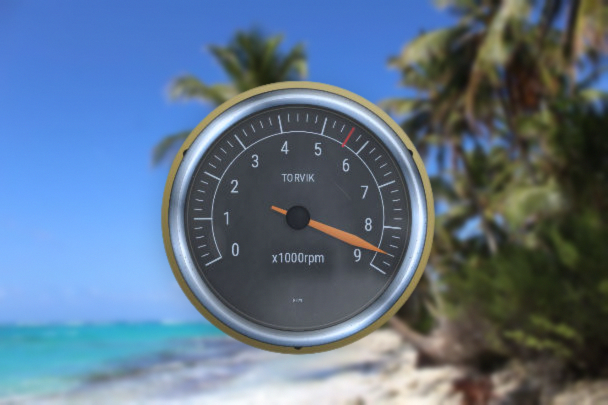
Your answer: 8600 rpm
